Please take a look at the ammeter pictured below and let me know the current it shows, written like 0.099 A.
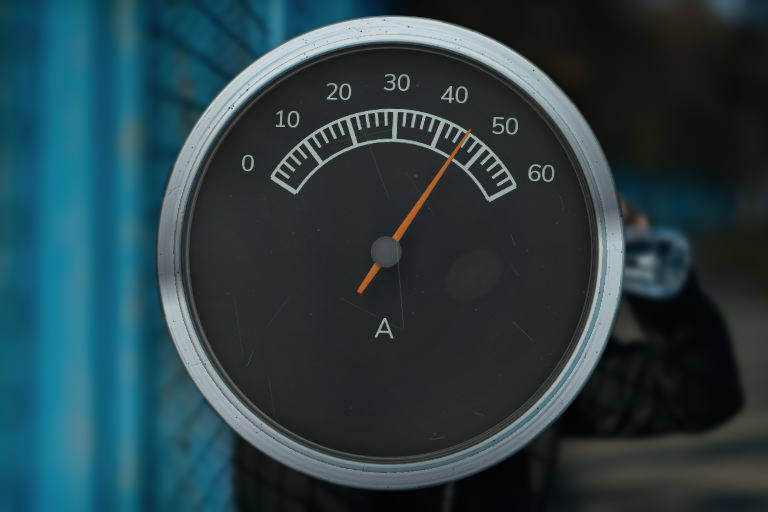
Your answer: 46 A
